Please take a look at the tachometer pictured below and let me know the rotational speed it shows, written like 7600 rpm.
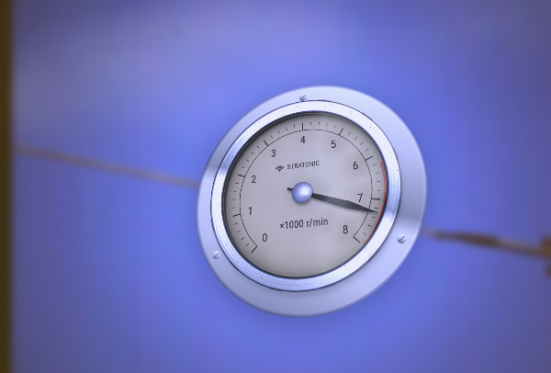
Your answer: 7300 rpm
